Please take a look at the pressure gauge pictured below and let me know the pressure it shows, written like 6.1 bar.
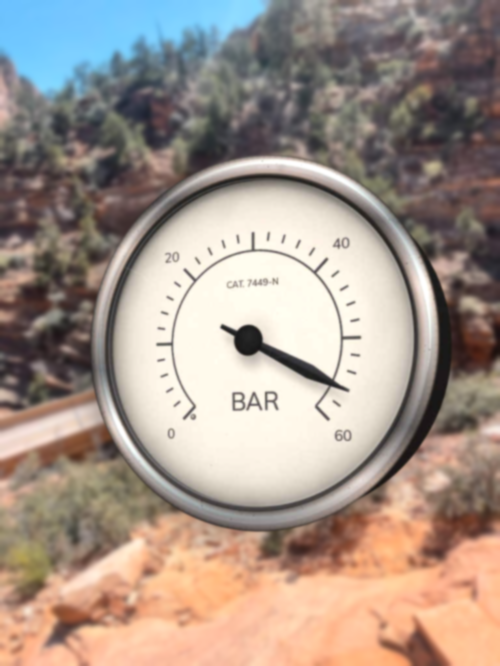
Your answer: 56 bar
